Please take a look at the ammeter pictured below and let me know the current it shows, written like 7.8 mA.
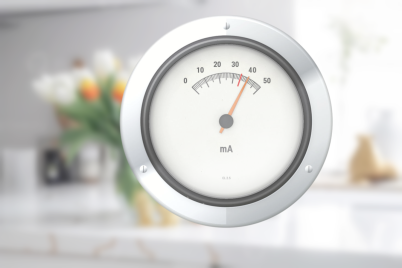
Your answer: 40 mA
